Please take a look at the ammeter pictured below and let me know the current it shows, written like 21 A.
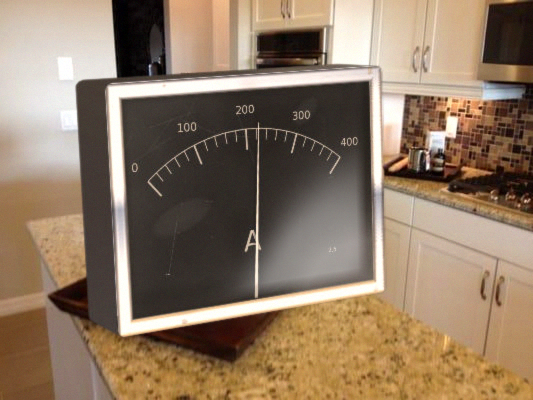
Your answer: 220 A
